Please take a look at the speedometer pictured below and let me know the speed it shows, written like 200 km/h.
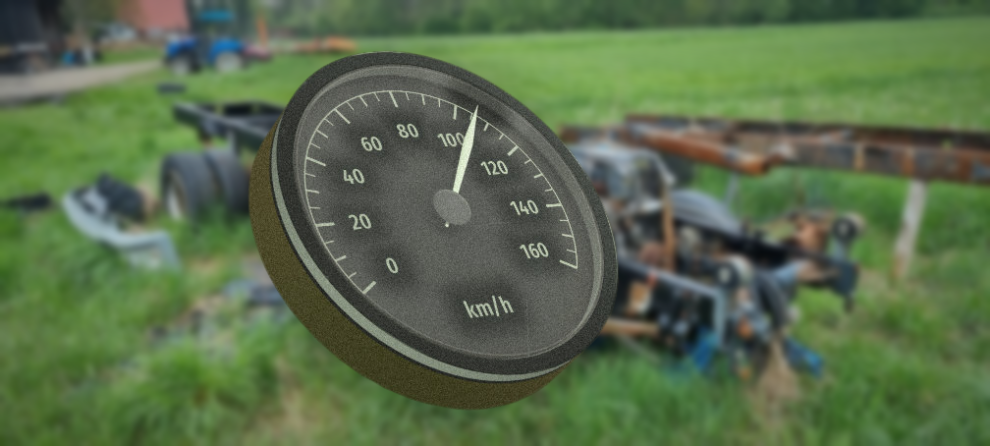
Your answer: 105 km/h
